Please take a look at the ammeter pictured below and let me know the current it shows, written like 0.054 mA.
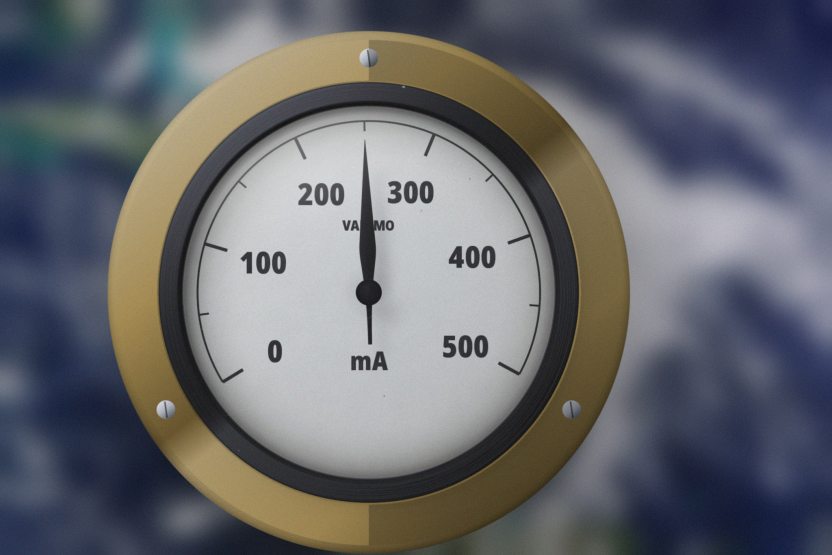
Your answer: 250 mA
